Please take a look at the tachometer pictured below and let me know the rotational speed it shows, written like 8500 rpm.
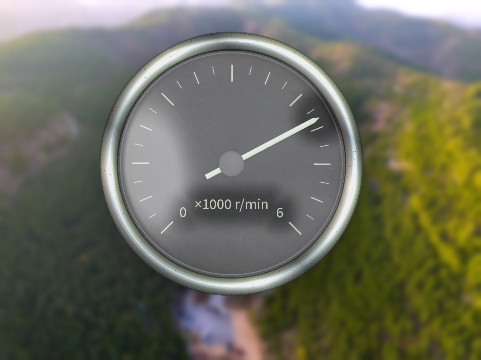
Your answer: 4375 rpm
